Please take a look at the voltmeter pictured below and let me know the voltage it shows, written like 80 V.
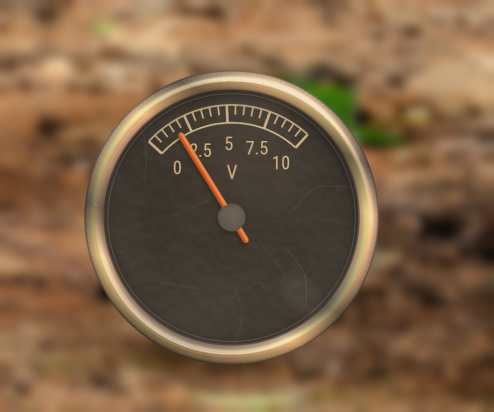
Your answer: 1.75 V
